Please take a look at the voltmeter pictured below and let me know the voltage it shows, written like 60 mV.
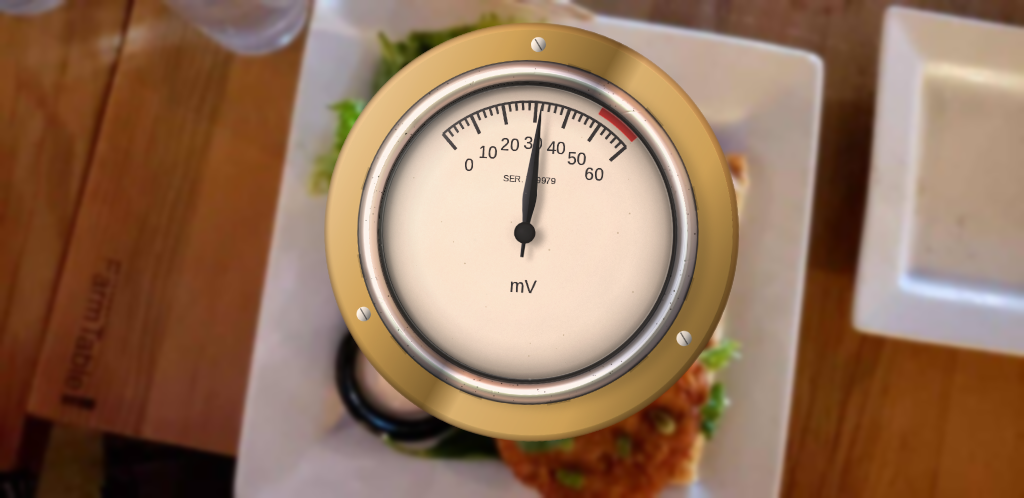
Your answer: 32 mV
